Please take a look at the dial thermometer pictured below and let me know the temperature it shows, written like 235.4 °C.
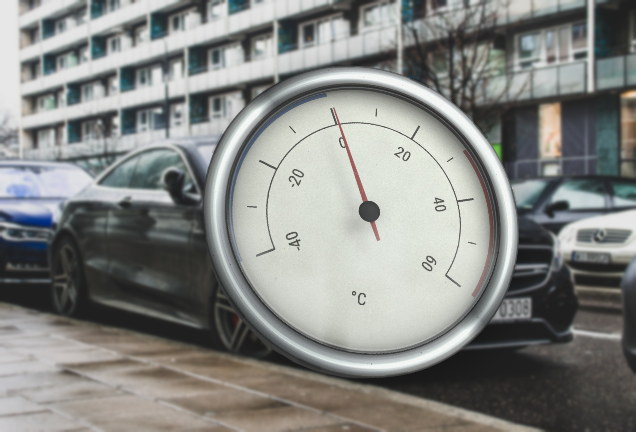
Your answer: 0 °C
